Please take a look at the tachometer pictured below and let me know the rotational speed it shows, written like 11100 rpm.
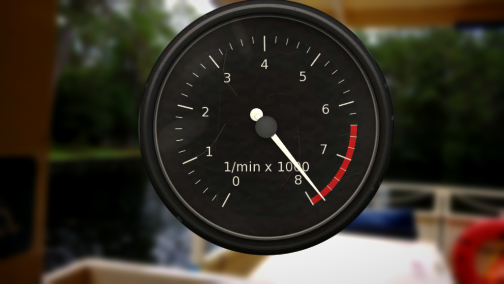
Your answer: 7800 rpm
